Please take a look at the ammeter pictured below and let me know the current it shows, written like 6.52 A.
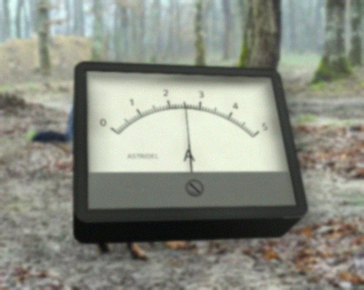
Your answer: 2.5 A
